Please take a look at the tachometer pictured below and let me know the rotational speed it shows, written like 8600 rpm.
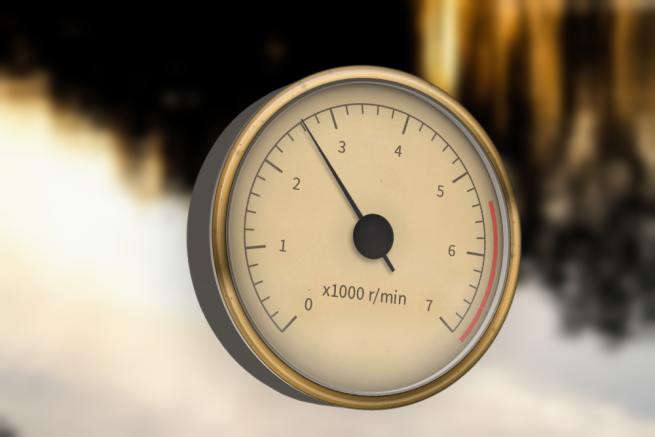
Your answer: 2600 rpm
